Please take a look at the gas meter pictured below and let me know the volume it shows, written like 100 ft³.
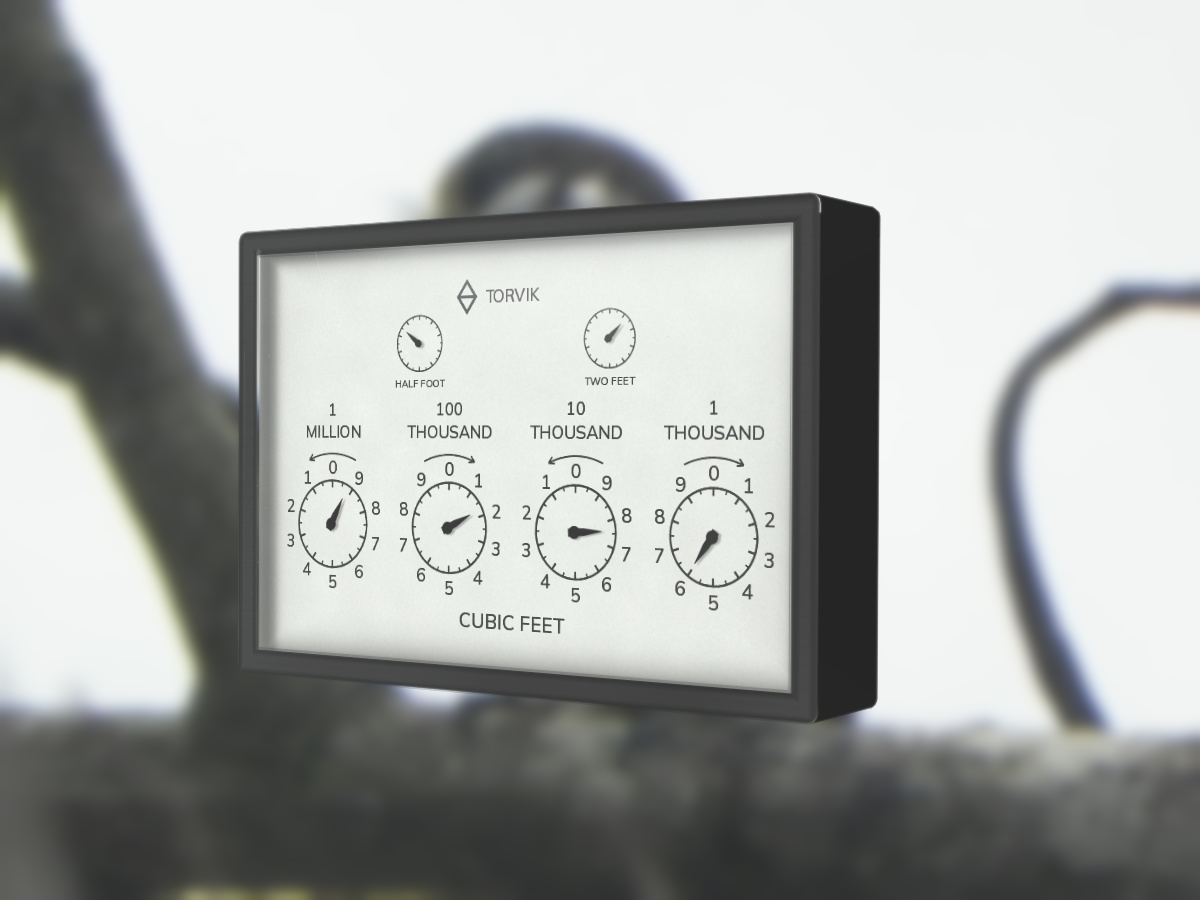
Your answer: 917600 ft³
